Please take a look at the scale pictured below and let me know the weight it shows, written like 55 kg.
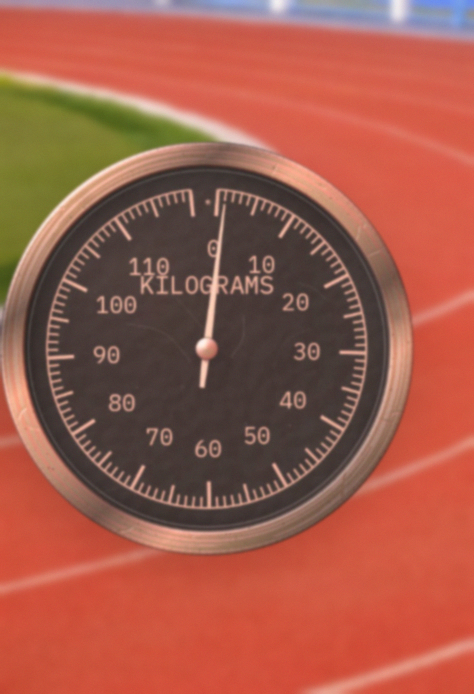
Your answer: 1 kg
